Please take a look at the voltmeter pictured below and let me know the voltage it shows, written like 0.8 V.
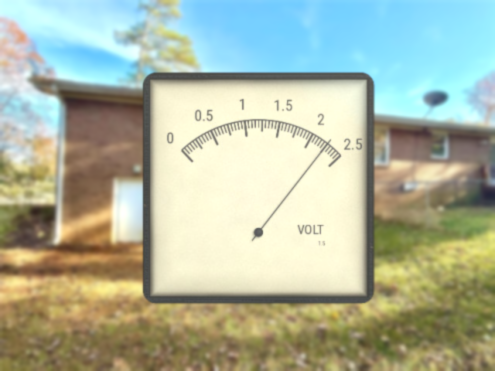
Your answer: 2.25 V
